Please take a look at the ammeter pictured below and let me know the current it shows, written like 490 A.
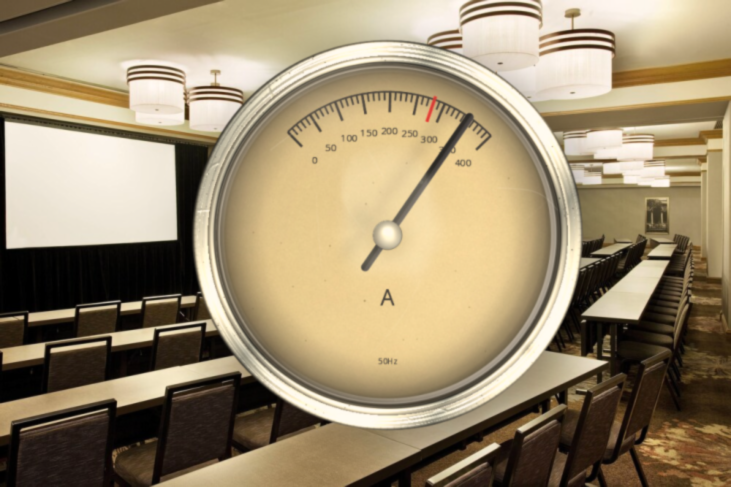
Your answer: 350 A
